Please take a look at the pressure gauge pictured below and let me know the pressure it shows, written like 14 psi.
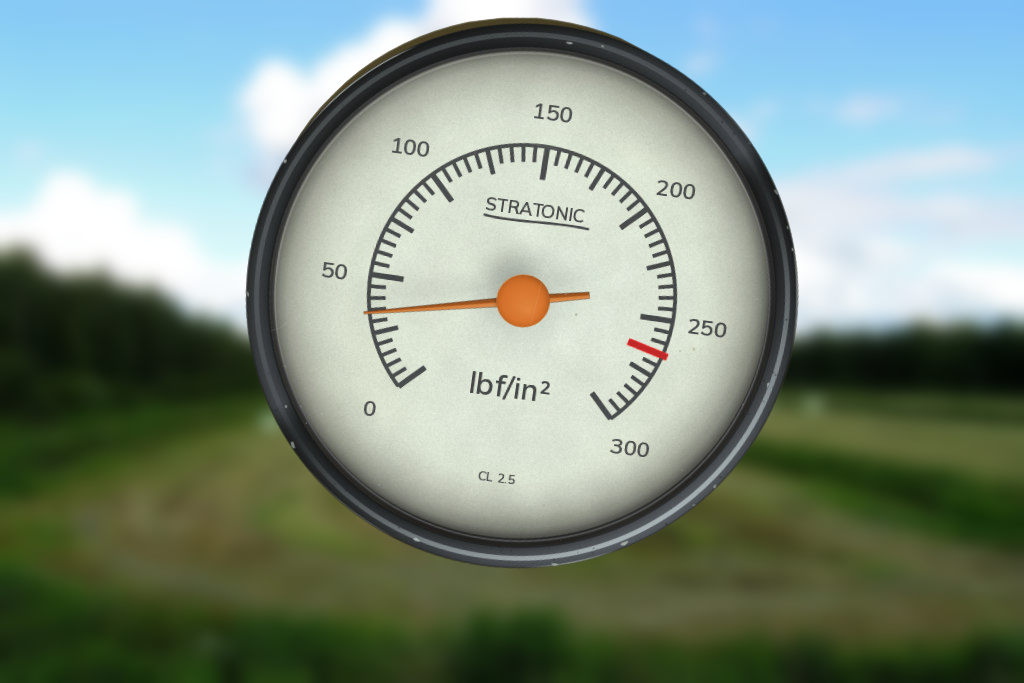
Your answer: 35 psi
